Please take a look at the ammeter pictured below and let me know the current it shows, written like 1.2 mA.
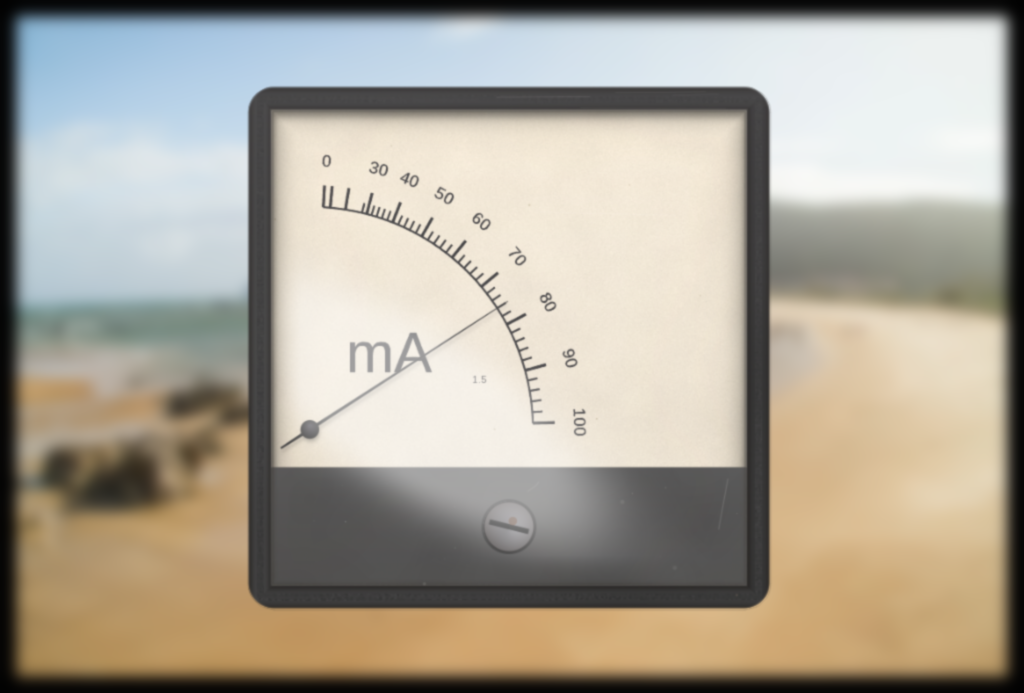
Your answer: 76 mA
